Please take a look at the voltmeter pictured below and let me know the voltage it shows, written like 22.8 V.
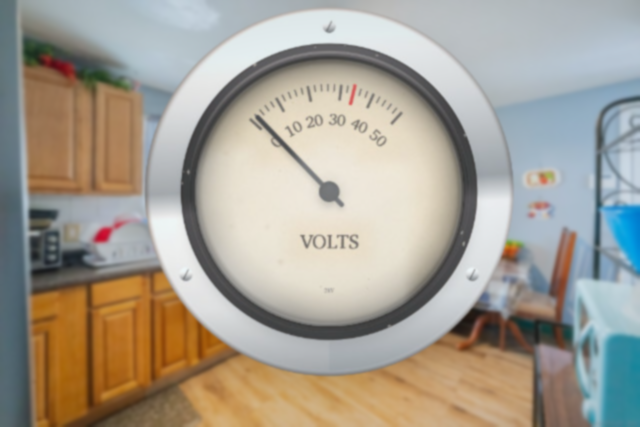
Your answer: 2 V
